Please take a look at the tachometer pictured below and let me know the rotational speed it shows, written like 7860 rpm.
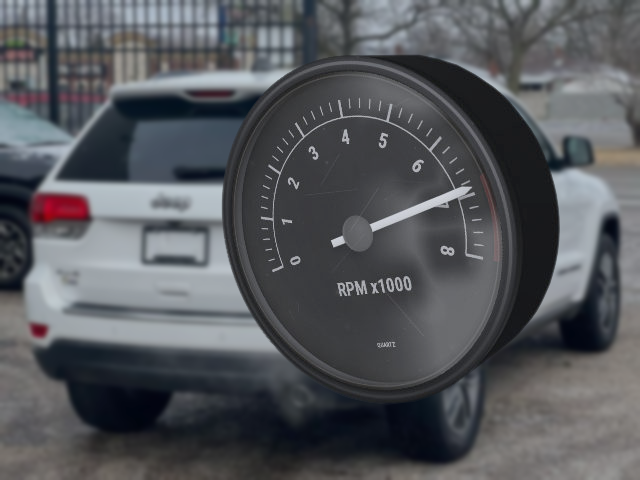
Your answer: 6900 rpm
